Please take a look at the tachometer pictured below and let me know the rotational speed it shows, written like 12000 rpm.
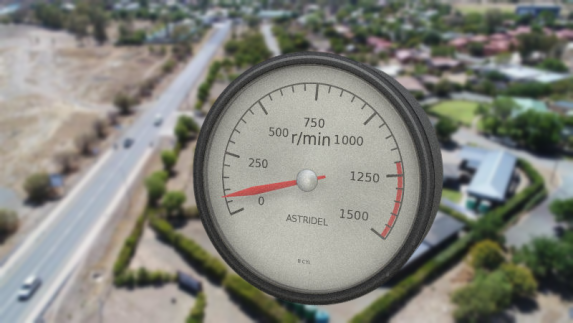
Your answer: 75 rpm
